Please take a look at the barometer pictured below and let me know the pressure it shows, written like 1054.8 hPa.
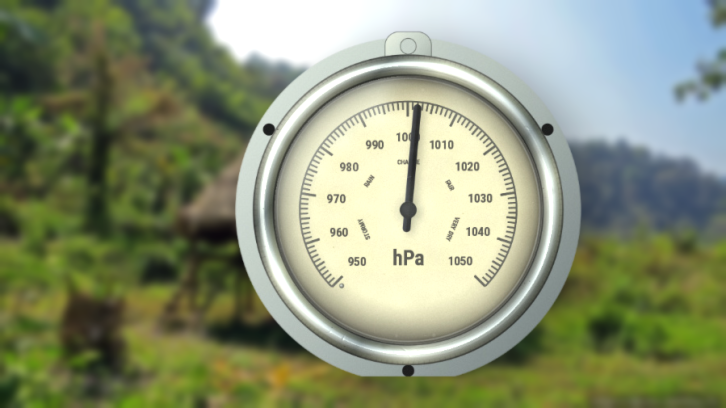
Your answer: 1002 hPa
